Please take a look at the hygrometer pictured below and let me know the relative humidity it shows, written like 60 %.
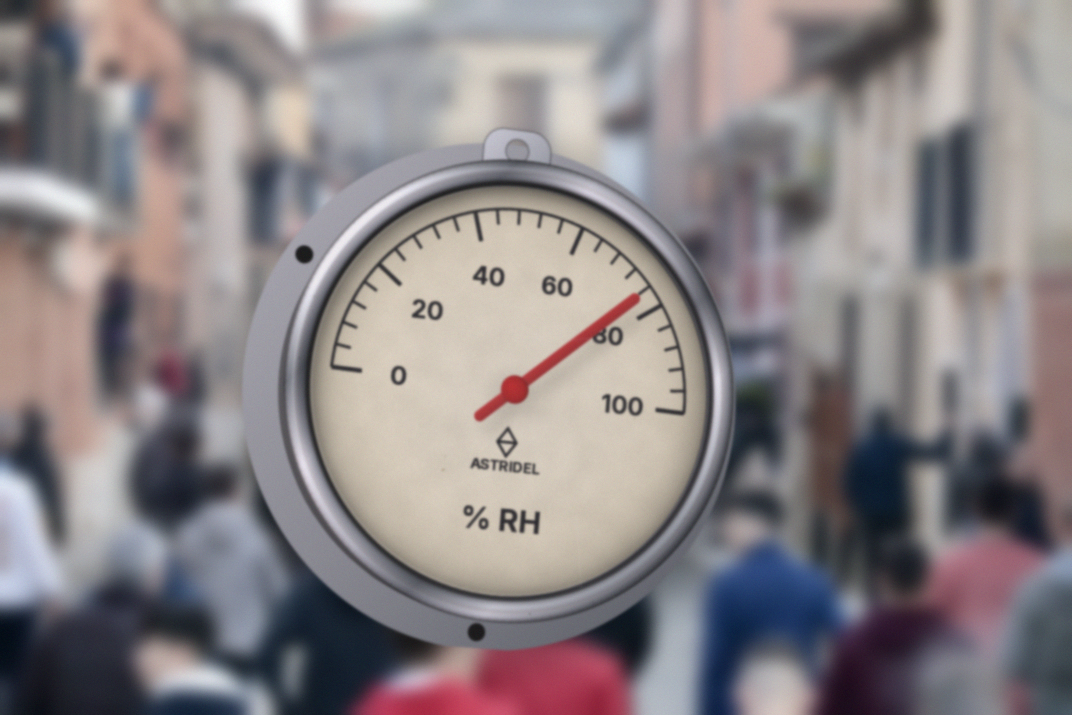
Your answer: 76 %
